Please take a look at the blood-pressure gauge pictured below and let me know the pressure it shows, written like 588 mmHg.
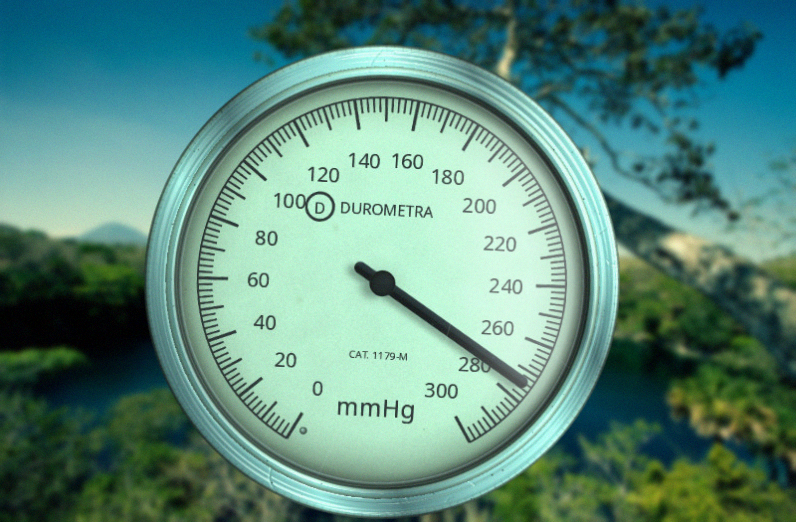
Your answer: 274 mmHg
